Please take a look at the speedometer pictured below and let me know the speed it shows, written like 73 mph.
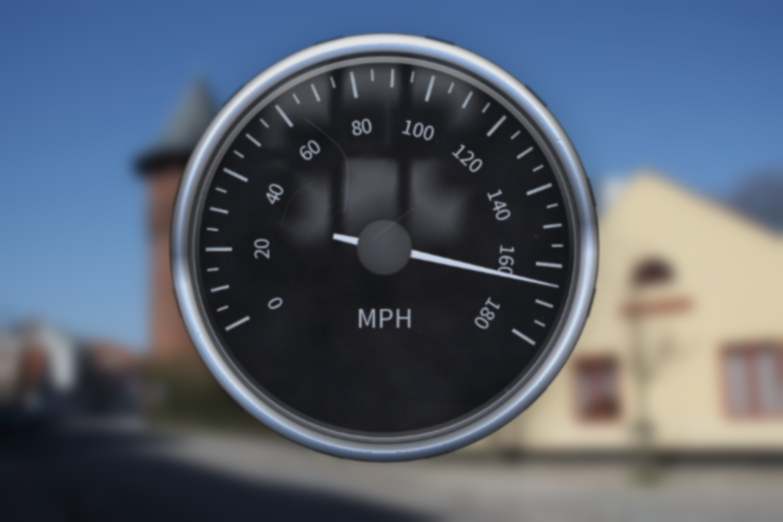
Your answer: 165 mph
